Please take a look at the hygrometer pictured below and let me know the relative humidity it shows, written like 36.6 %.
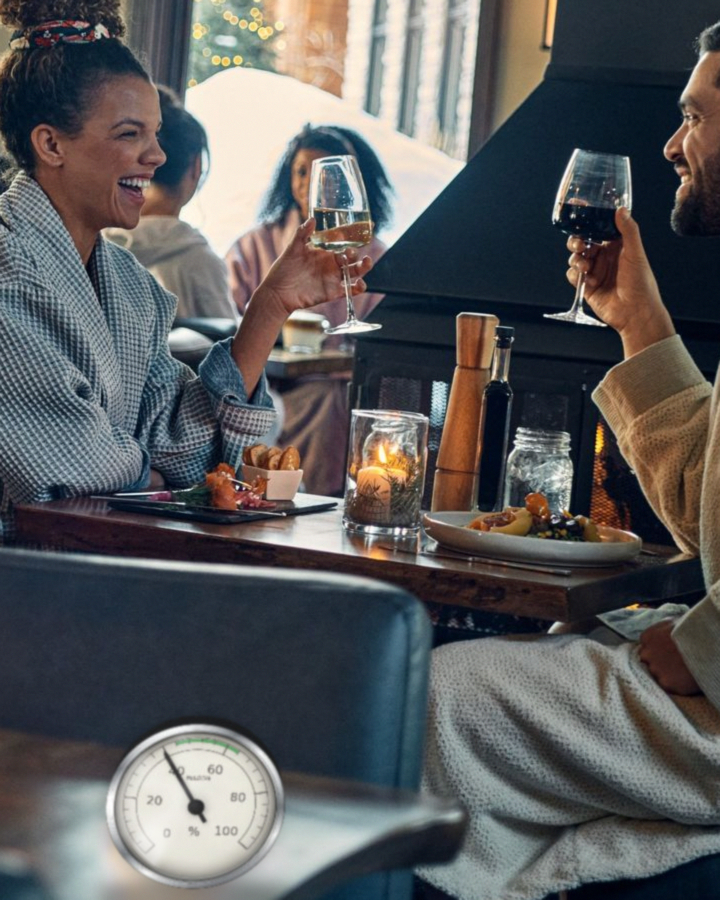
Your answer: 40 %
